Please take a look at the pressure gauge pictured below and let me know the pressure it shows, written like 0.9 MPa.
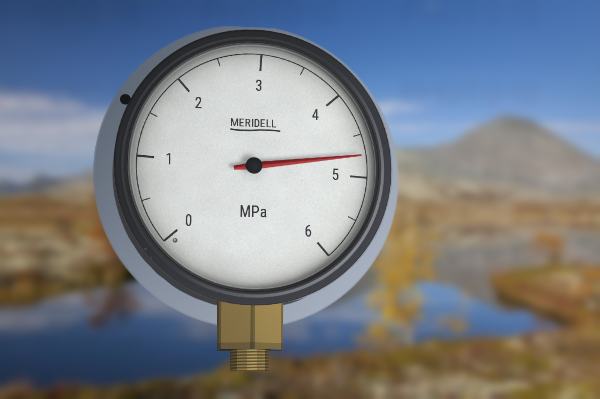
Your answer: 4.75 MPa
